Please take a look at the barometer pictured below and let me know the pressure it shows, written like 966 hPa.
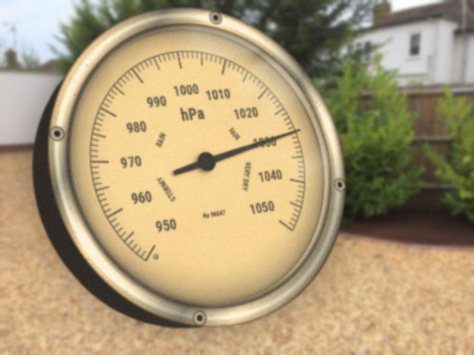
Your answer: 1030 hPa
